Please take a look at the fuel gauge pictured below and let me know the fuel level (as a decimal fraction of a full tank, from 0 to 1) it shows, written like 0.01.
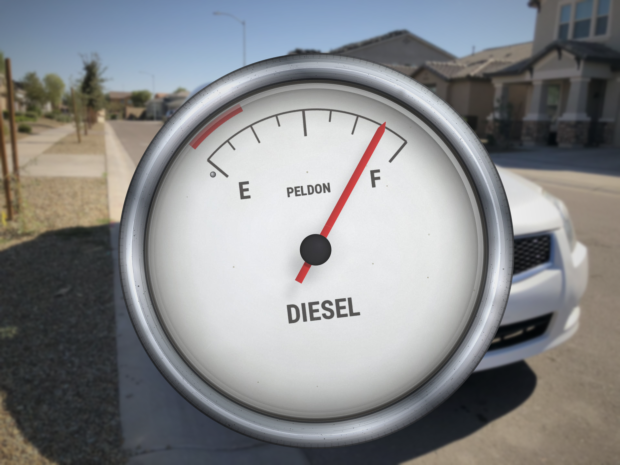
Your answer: 0.875
